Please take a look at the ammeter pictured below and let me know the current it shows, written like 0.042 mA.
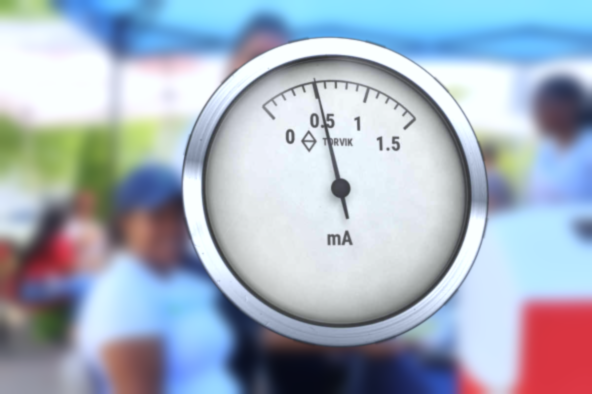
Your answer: 0.5 mA
